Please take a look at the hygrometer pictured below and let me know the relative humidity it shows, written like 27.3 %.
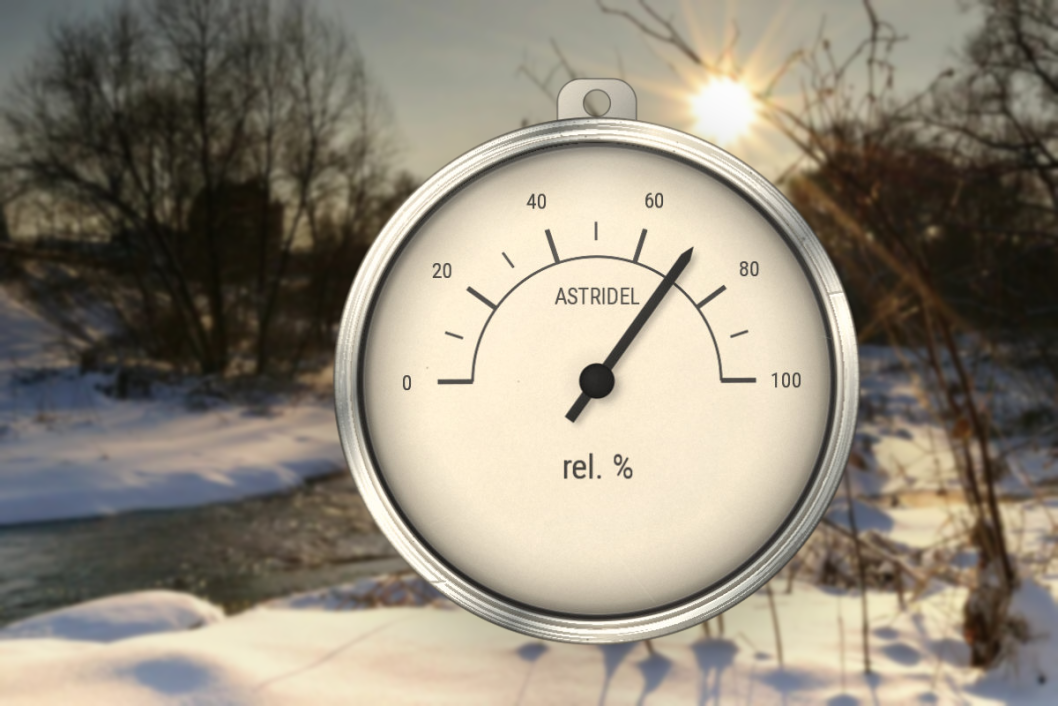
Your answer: 70 %
